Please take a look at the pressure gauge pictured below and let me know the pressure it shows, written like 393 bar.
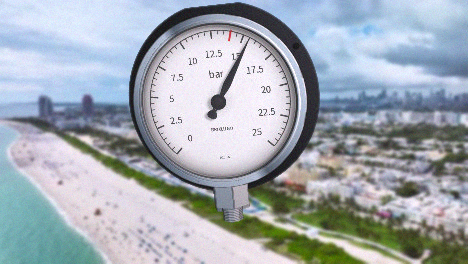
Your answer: 15.5 bar
